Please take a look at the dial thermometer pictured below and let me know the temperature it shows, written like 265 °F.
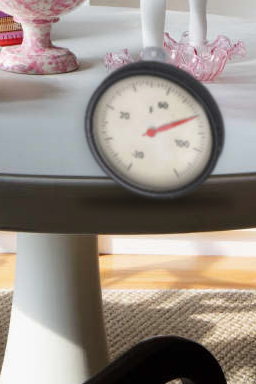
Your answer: 80 °F
